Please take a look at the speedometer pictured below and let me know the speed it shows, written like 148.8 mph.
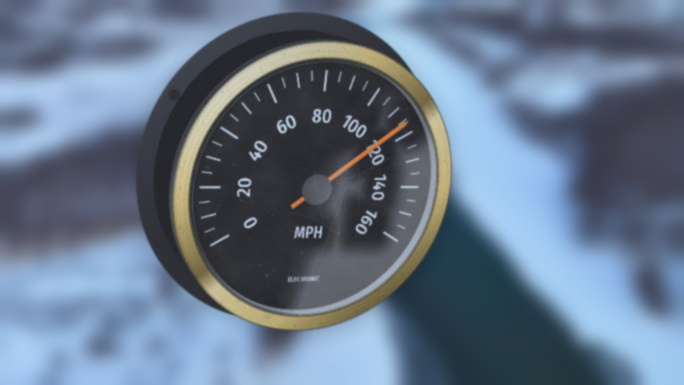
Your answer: 115 mph
